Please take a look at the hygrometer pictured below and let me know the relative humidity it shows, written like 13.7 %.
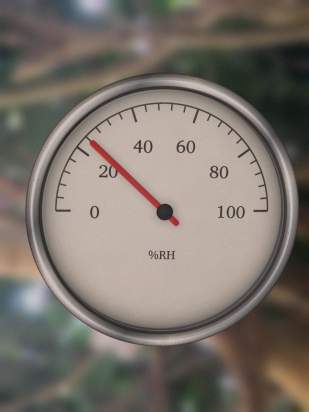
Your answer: 24 %
